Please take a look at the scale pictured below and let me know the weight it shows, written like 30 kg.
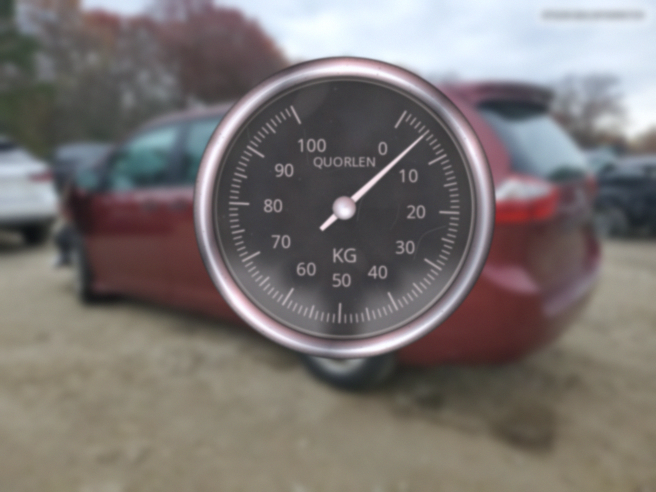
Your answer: 5 kg
